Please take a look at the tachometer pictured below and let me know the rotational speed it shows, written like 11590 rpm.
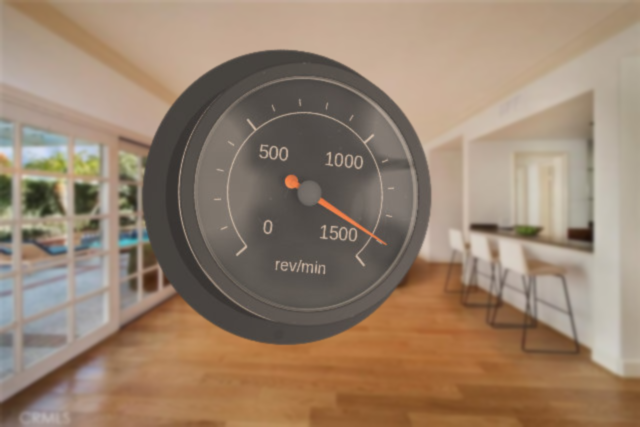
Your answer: 1400 rpm
